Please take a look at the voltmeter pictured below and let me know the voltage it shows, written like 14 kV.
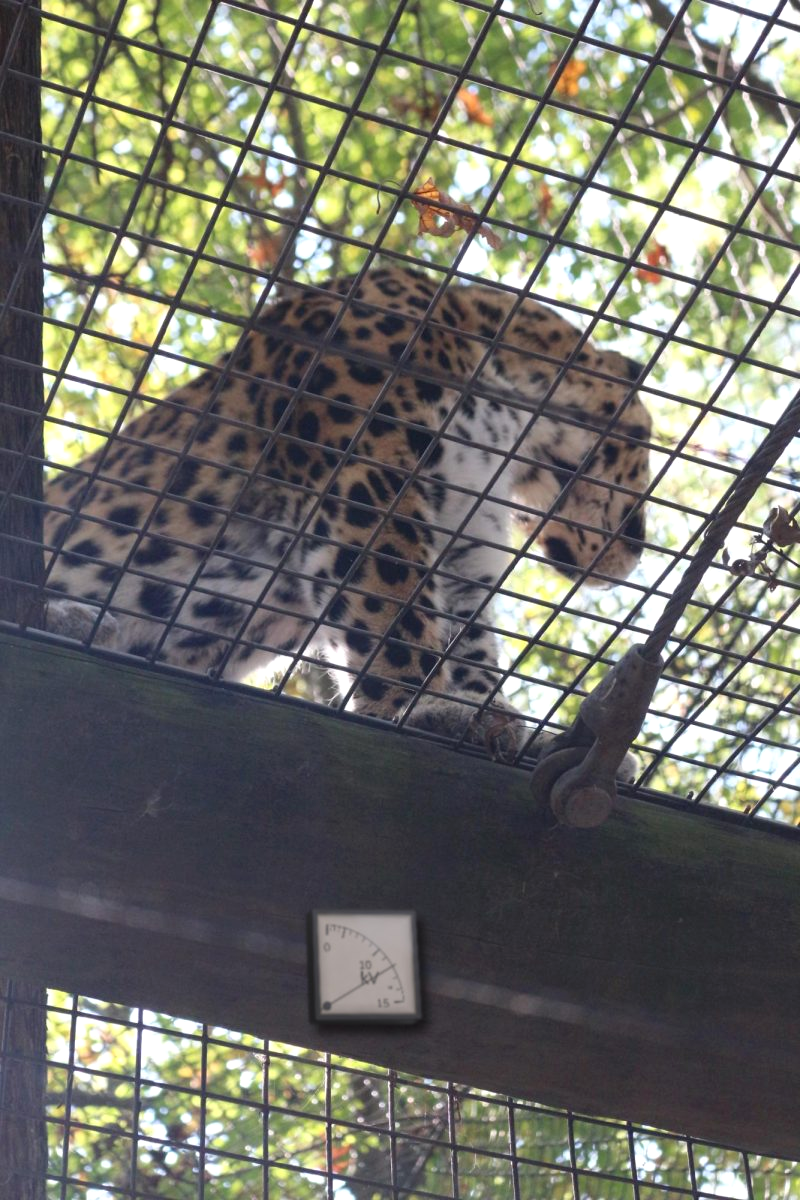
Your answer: 12 kV
